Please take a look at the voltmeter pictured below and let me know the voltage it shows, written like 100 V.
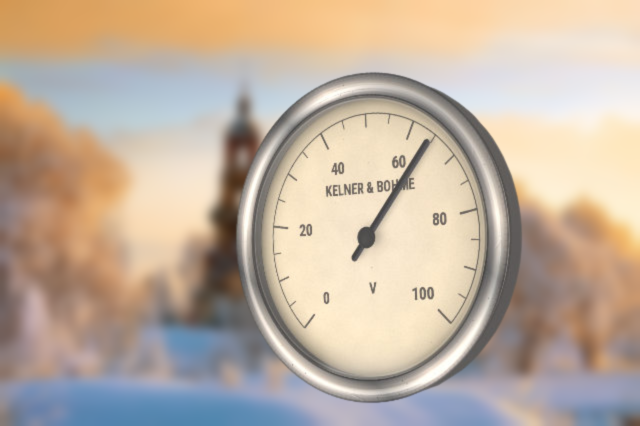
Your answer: 65 V
